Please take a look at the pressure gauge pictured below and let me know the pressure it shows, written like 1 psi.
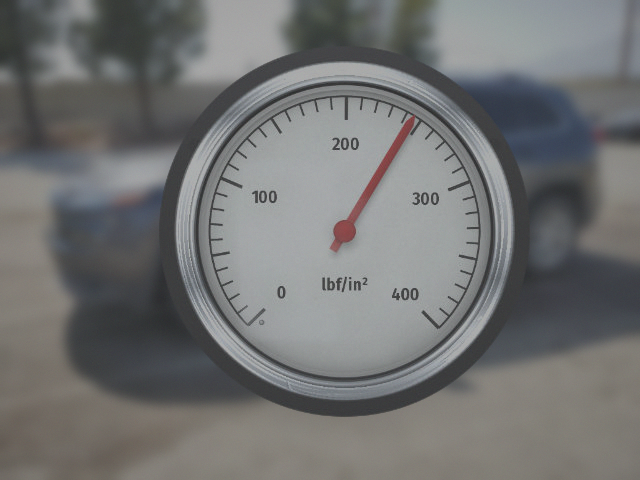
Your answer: 245 psi
